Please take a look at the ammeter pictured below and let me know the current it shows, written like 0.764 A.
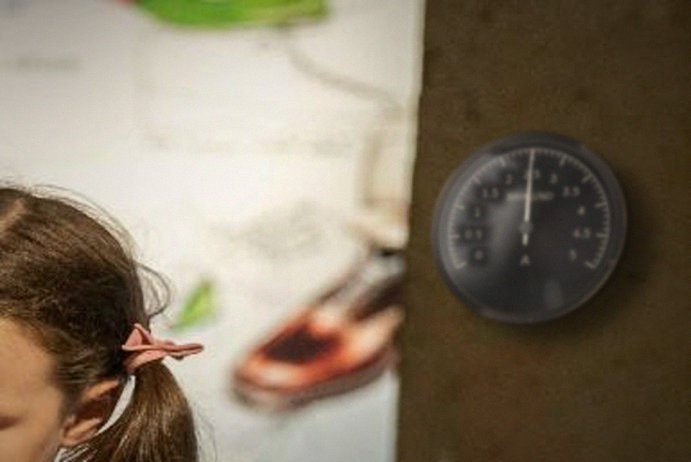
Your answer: 2.5 A
